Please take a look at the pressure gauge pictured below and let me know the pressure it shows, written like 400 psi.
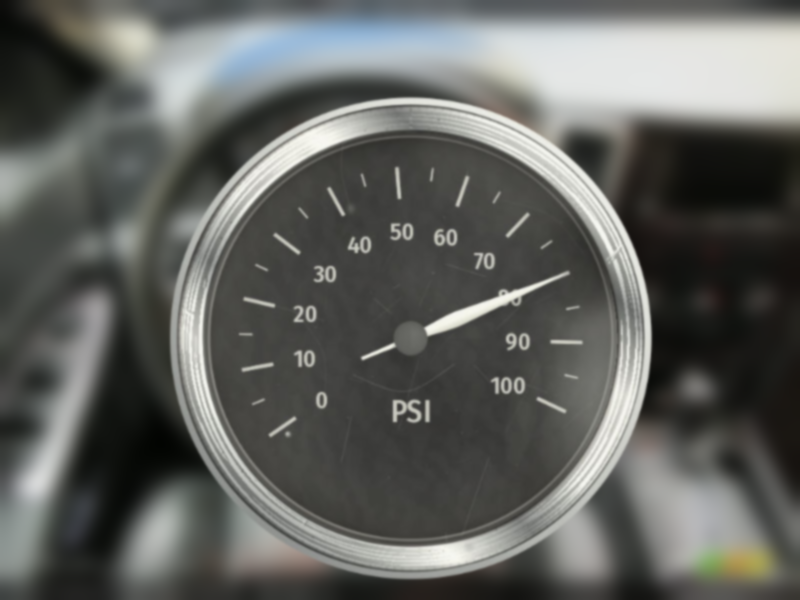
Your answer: 80 psi
